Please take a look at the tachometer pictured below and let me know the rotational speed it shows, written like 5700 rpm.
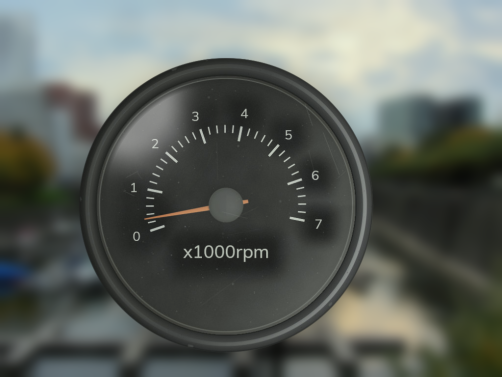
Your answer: 300 rpm
